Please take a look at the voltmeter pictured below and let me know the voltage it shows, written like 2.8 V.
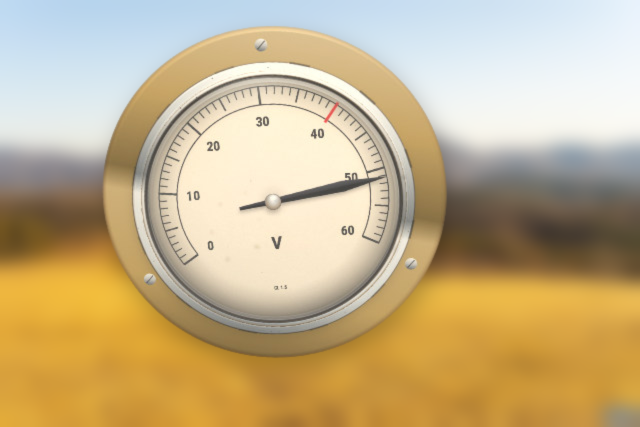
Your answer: 51 V
